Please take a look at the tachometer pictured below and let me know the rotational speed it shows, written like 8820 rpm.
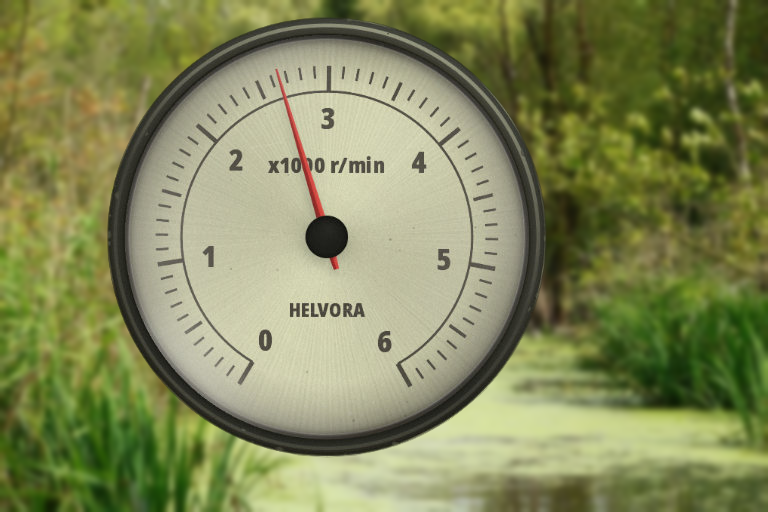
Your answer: 2650 rpm
